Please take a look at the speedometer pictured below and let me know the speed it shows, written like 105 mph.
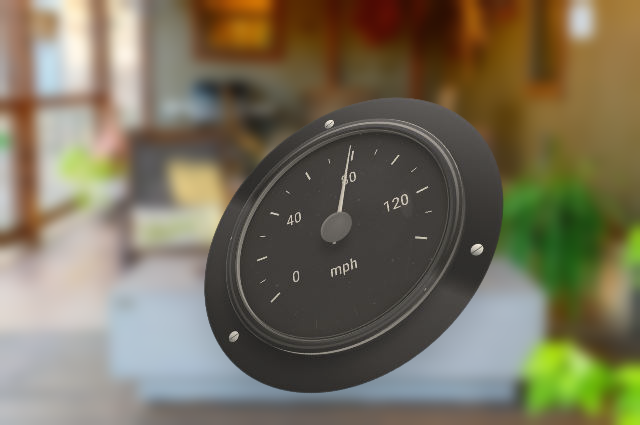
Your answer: 80 mph
